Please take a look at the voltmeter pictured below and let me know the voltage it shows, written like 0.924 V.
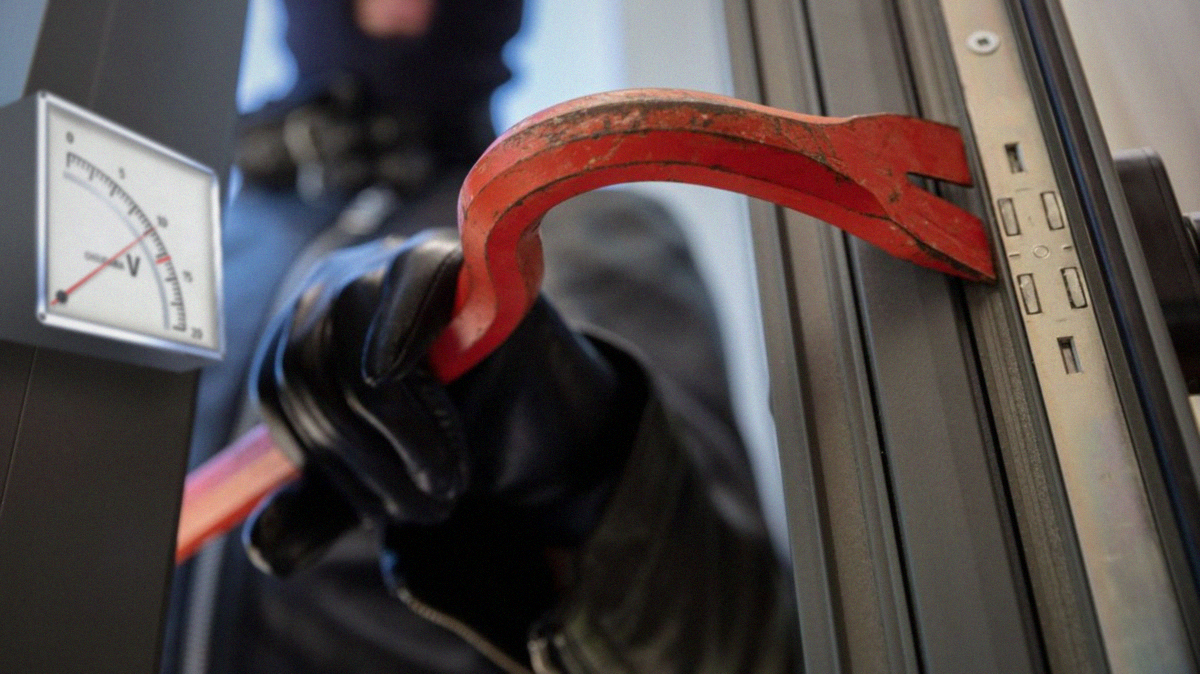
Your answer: 10 V
